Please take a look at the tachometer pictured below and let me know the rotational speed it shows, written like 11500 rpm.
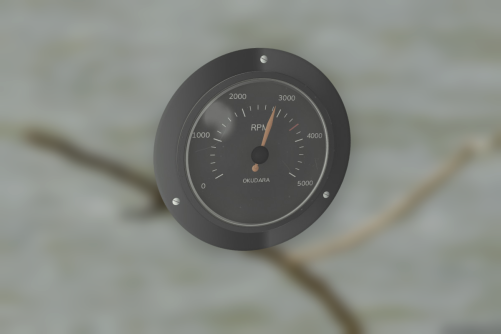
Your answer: 2800 rpm
